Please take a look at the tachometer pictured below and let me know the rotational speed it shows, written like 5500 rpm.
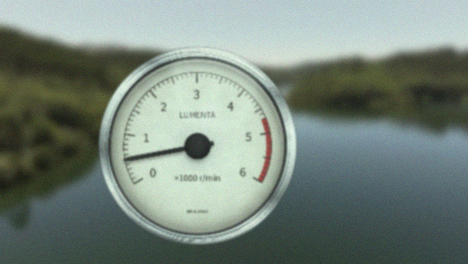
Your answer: 500 rpm
